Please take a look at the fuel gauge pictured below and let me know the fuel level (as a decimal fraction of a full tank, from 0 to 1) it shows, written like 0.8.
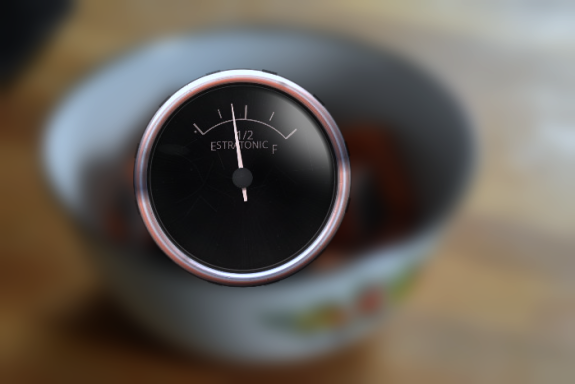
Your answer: 0.375
